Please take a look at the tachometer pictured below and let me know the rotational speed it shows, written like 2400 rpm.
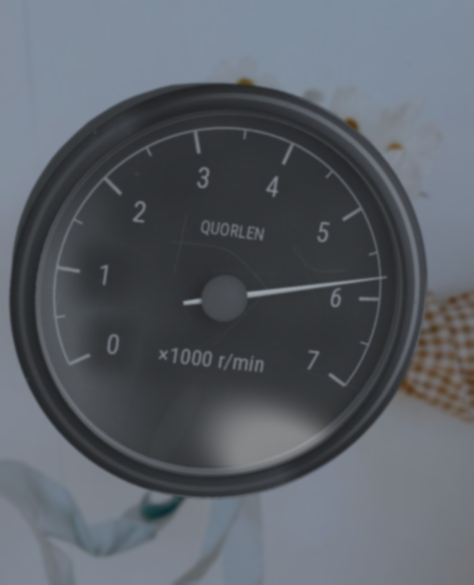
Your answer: 5750 rpm
